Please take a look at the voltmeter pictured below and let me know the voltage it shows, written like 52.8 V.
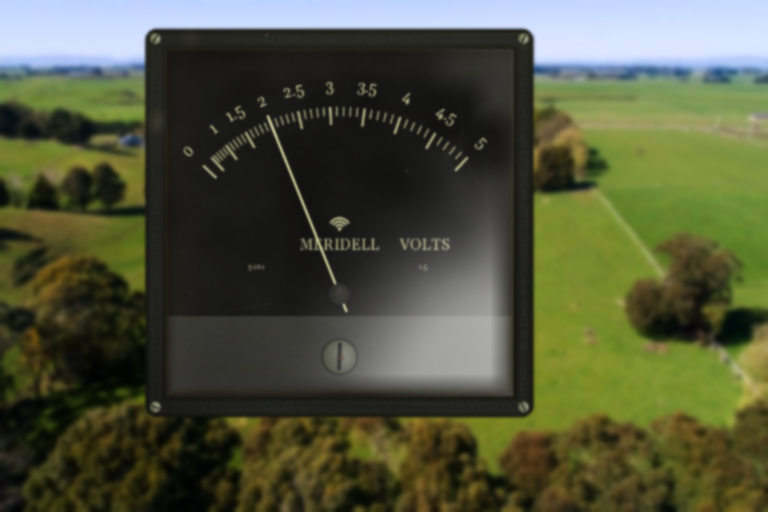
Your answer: 2 V
